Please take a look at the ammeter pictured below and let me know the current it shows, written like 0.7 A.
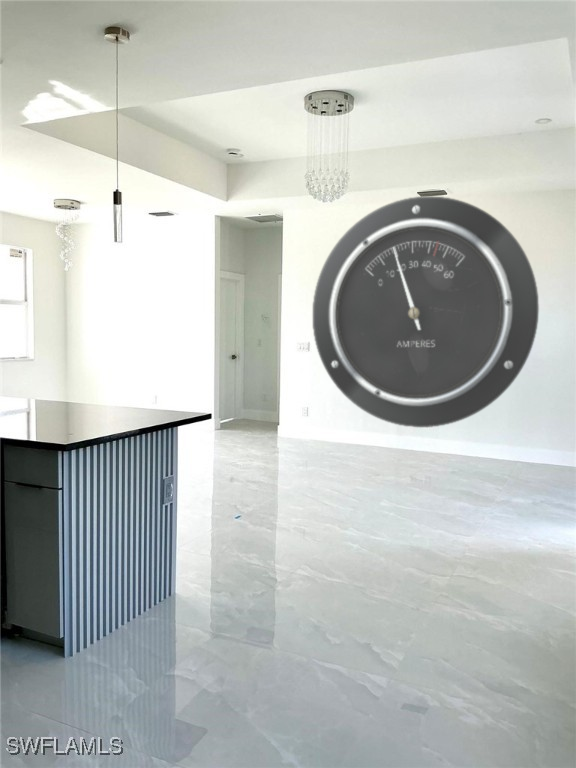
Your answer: 20 A
